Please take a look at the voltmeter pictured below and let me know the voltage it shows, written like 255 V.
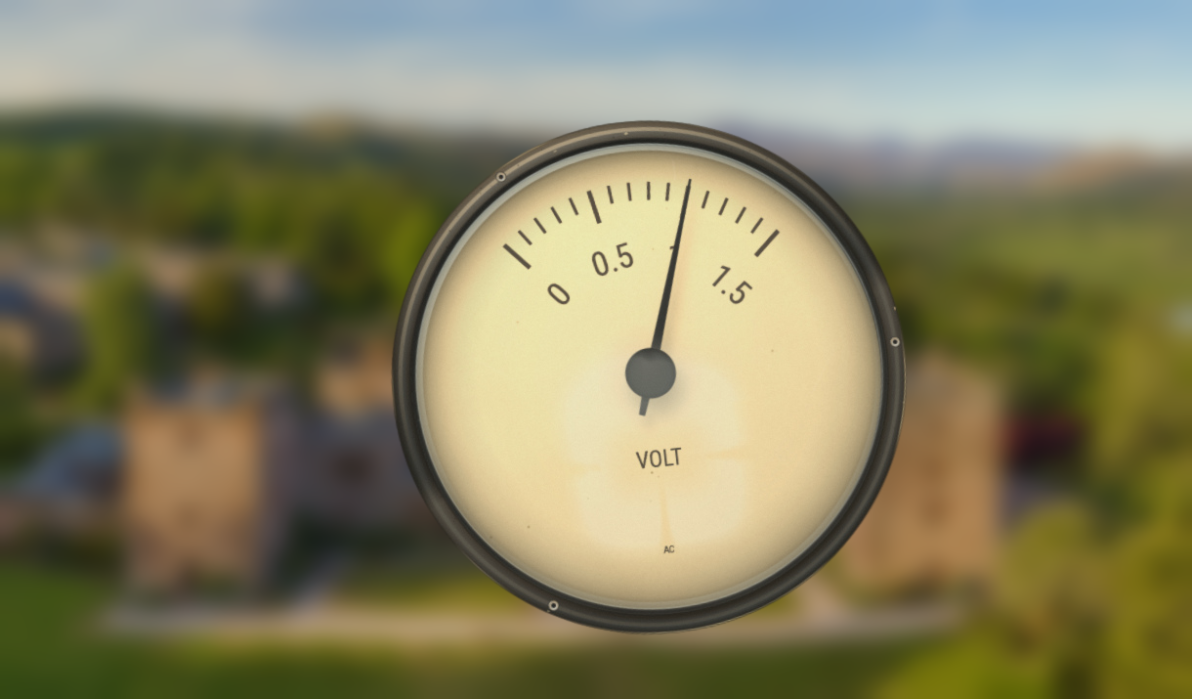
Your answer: 1 V
